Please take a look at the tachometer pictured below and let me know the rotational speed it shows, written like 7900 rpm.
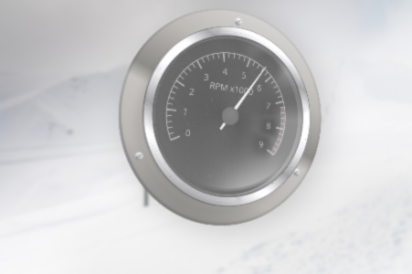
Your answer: 5600 rpm
